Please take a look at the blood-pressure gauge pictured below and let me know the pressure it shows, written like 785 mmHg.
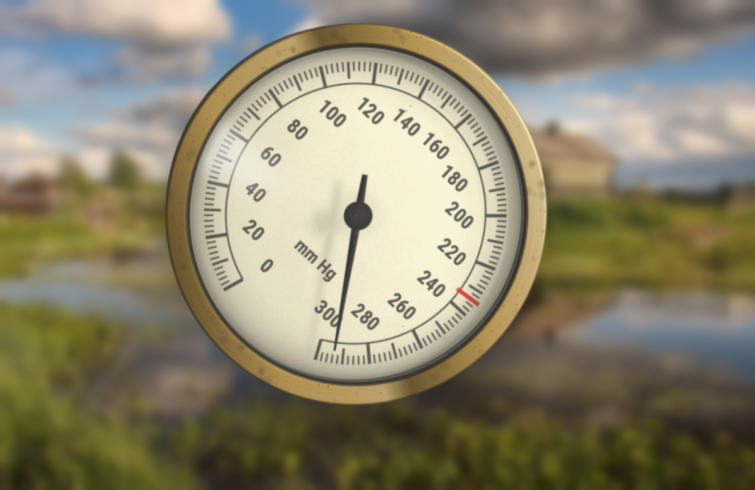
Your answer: 294 mmHg
